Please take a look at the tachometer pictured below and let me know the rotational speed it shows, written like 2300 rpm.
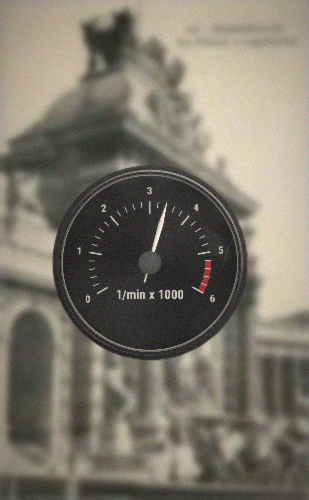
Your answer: 3400 rpm
